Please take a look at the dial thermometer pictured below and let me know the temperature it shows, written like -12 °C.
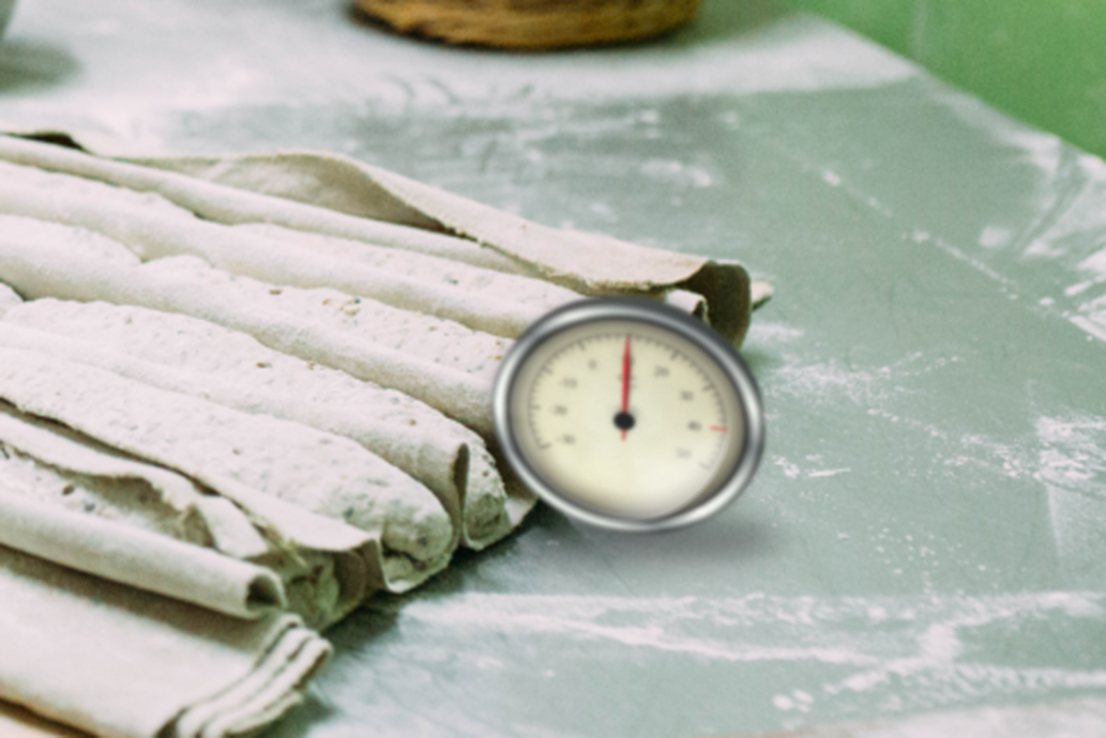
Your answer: 10 °C
